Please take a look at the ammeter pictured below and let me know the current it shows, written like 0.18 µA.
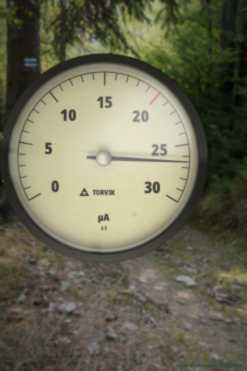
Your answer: 26.5 µA
